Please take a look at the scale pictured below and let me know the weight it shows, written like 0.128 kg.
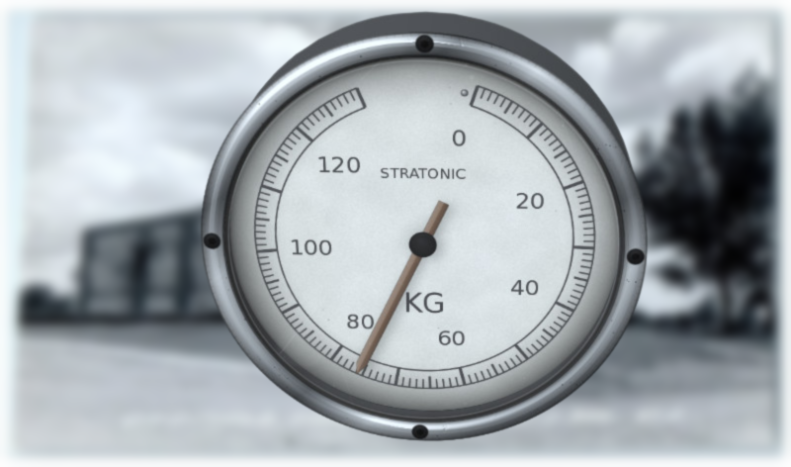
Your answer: 76 kg
